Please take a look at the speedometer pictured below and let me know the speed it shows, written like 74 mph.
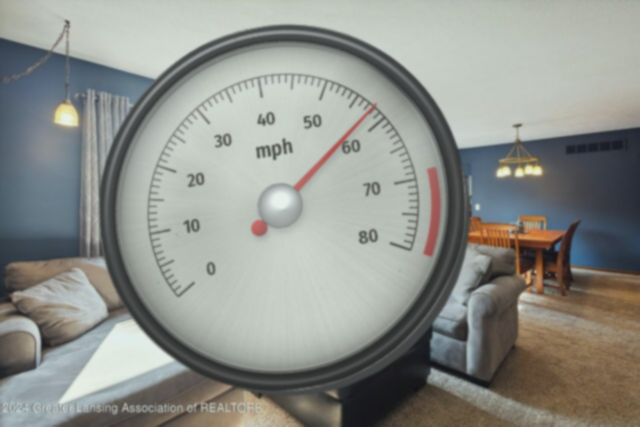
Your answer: 58 mph
